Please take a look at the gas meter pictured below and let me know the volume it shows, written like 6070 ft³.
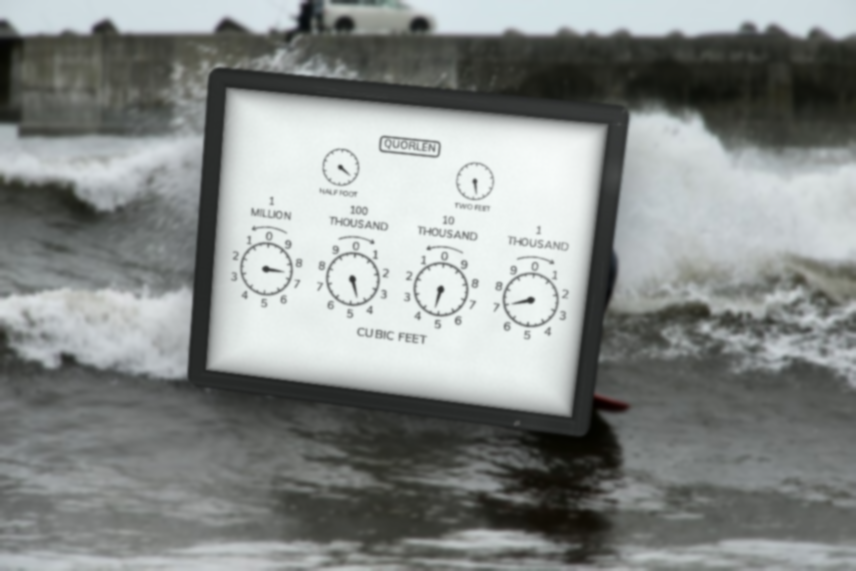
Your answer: 744700 ft³
